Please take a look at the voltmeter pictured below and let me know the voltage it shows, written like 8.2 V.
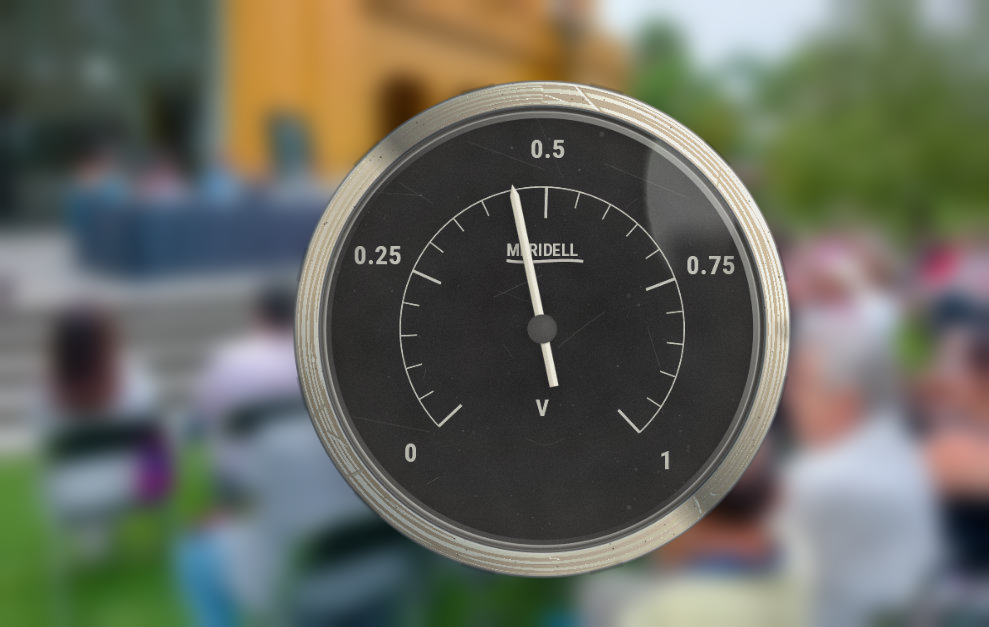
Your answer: 0.45 V
